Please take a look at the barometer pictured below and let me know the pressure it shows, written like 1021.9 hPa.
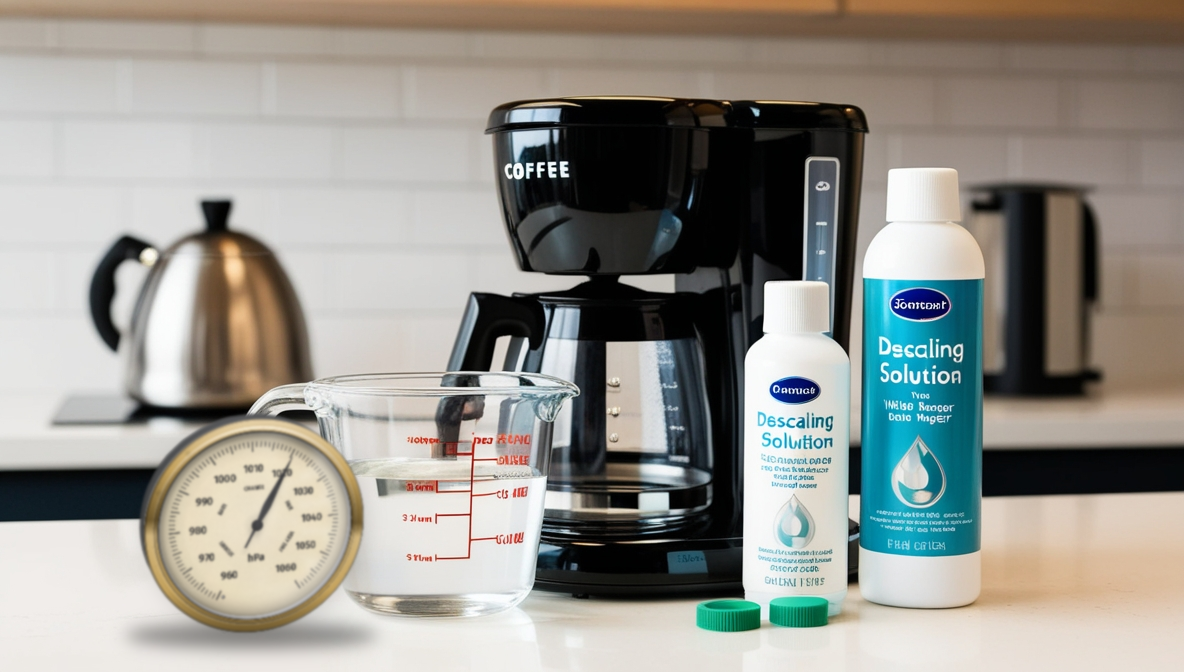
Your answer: 1020 hPa
